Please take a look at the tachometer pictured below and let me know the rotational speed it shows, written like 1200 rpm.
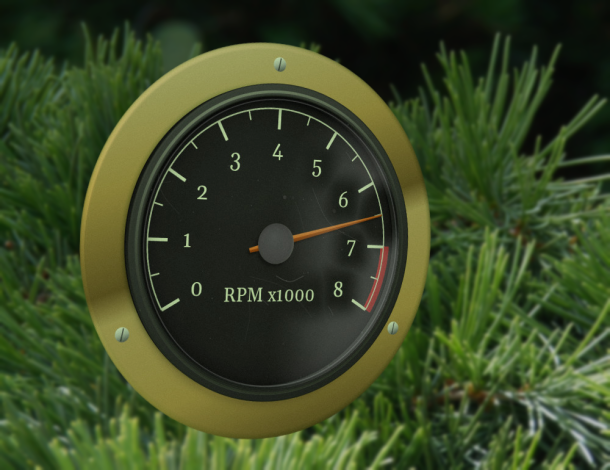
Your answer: 6500 rpm
